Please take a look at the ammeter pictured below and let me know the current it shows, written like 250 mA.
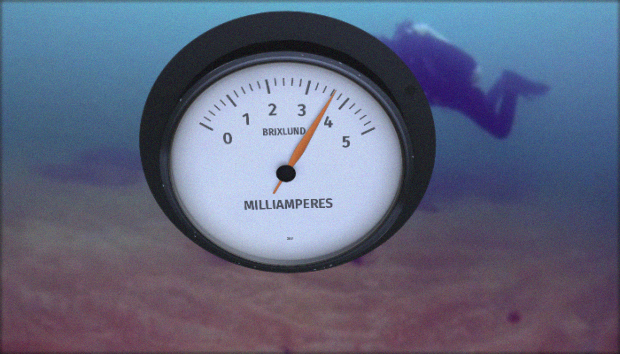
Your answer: 3.6 mA
